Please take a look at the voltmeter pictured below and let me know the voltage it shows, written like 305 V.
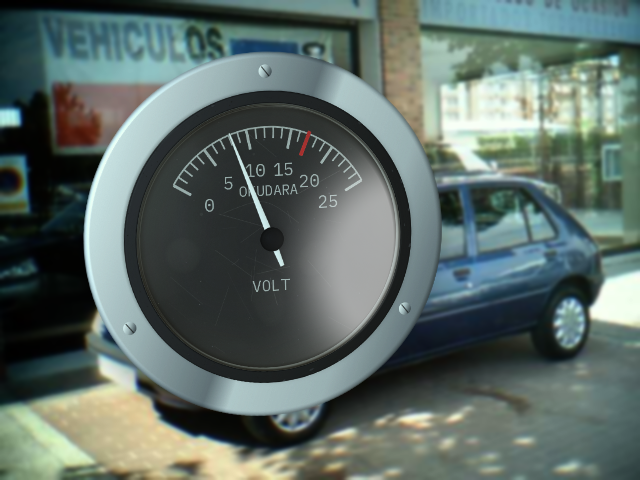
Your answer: 8 V
